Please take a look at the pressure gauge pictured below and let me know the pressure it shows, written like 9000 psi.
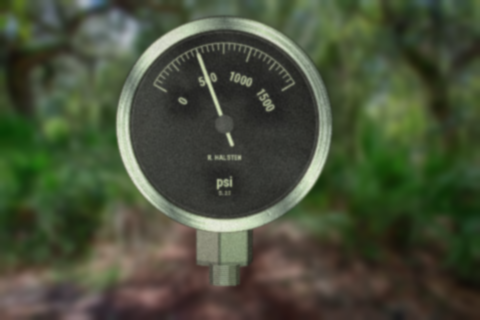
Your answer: 500 psi
